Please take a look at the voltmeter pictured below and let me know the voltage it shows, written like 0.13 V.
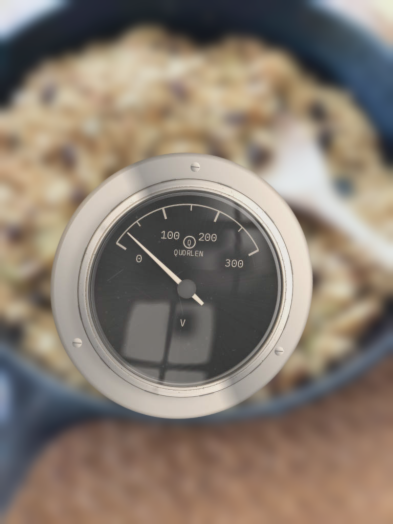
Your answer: 25 V
